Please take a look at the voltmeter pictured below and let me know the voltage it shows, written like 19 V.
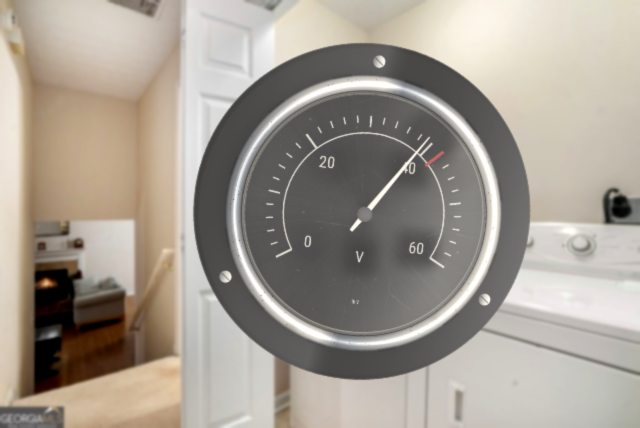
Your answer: 39 V
